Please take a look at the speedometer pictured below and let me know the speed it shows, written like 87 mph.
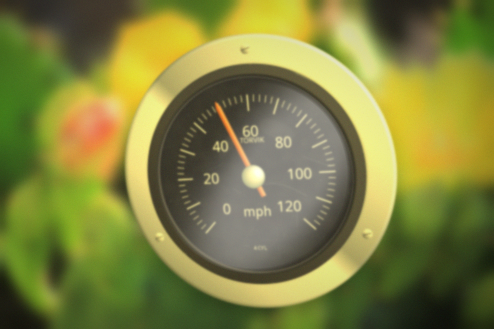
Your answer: 50 mph
